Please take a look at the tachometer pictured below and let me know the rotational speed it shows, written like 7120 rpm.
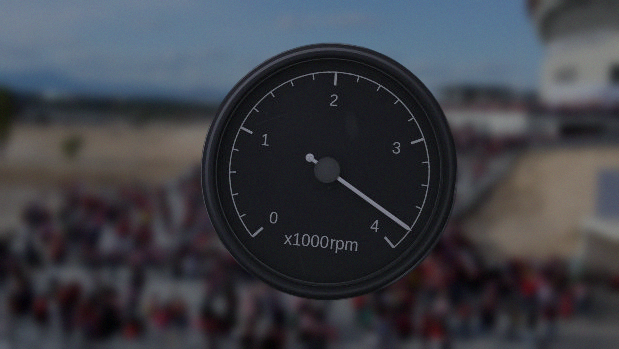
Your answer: 3800 rpm
